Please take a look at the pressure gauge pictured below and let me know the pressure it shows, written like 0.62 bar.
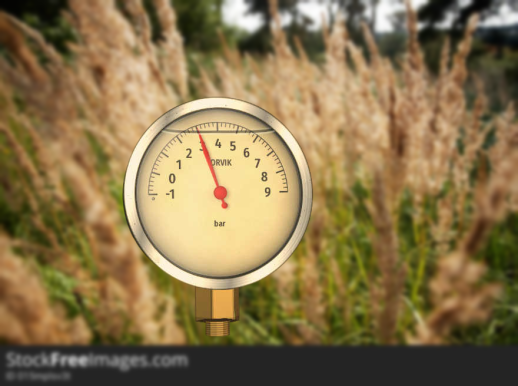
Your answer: 3 bar
